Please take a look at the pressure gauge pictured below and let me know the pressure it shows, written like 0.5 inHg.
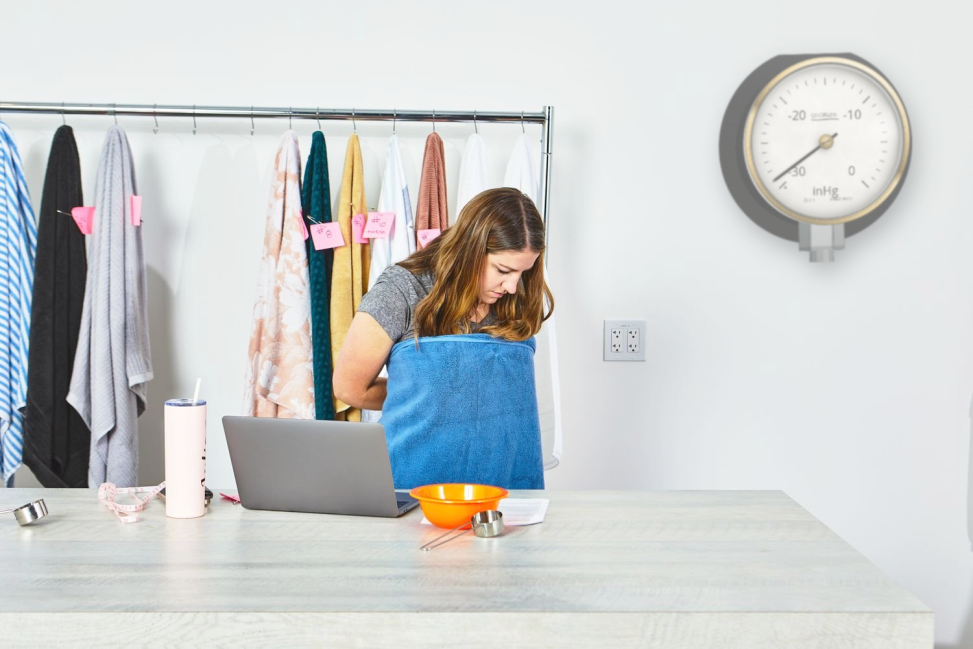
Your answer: -29 inHg
